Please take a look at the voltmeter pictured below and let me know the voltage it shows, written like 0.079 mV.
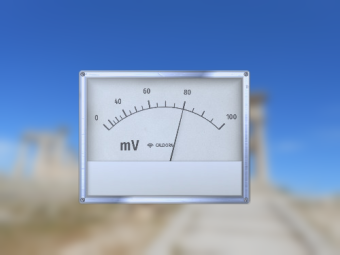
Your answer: 80 mV
